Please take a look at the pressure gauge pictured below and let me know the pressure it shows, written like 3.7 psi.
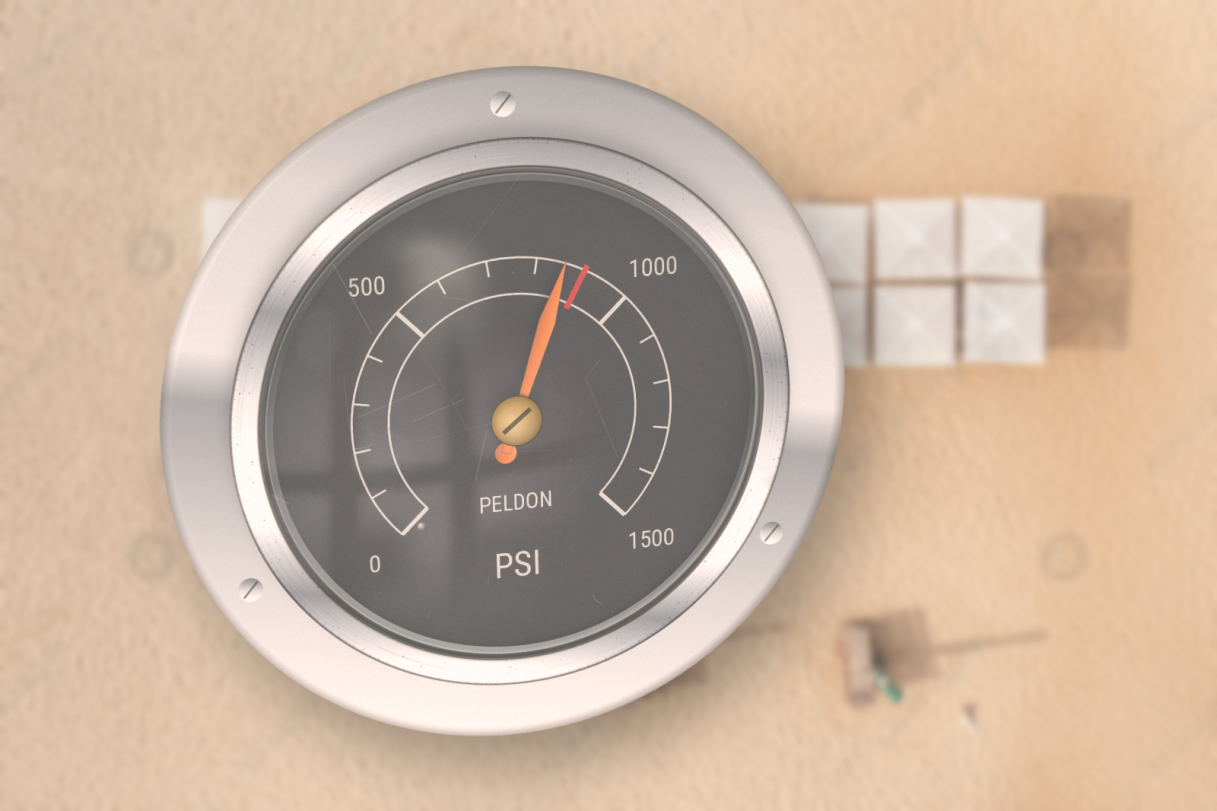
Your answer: 850 psi
